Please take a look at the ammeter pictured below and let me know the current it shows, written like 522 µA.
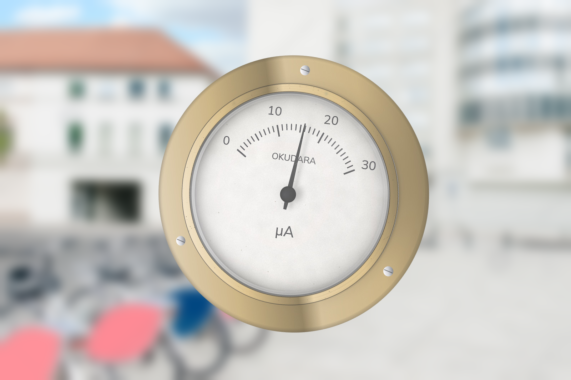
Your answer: 16 µA
